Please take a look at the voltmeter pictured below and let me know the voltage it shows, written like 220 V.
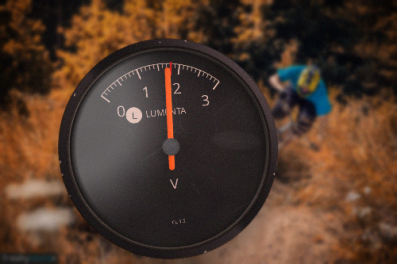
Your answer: 1.7 V
